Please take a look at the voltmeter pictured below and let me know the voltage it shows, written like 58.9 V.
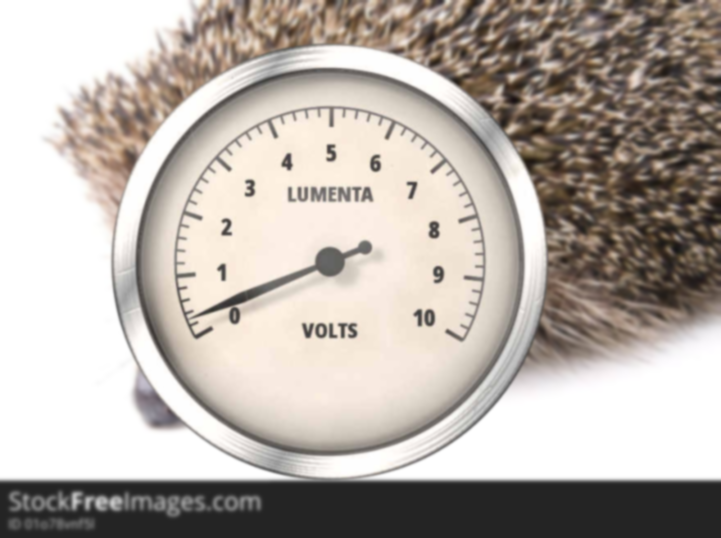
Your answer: 0.3 V
